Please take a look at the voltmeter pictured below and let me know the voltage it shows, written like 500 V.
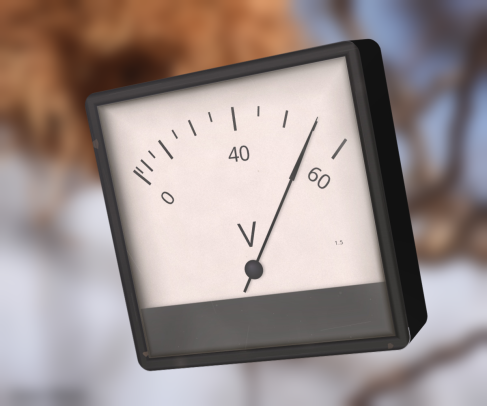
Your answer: 55 V
